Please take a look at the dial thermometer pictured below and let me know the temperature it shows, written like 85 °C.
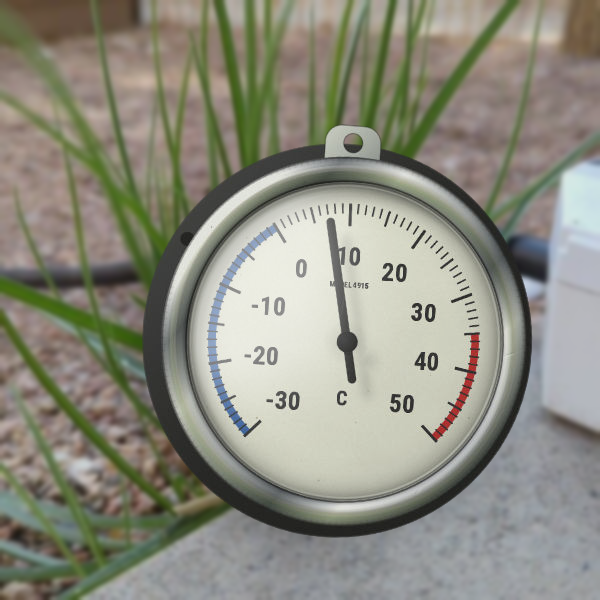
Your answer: 7 °C
